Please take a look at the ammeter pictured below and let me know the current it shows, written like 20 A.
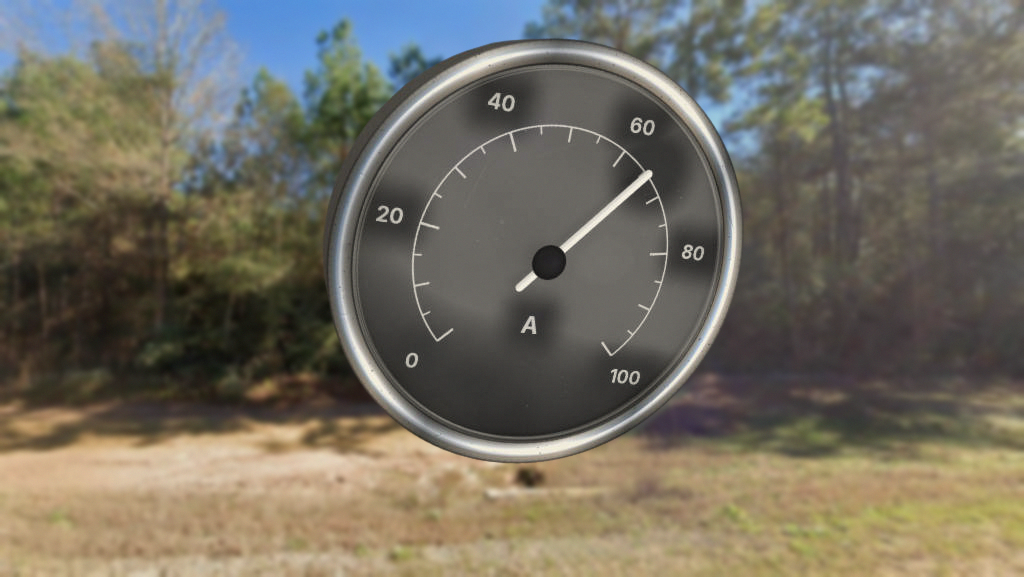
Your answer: 65 A
